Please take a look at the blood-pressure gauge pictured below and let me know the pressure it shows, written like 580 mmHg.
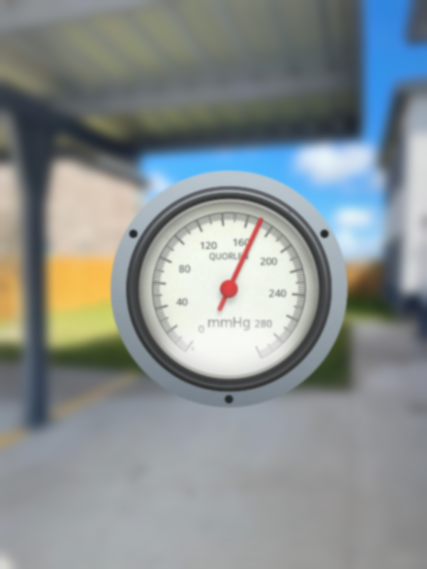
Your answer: 170 mmHg
